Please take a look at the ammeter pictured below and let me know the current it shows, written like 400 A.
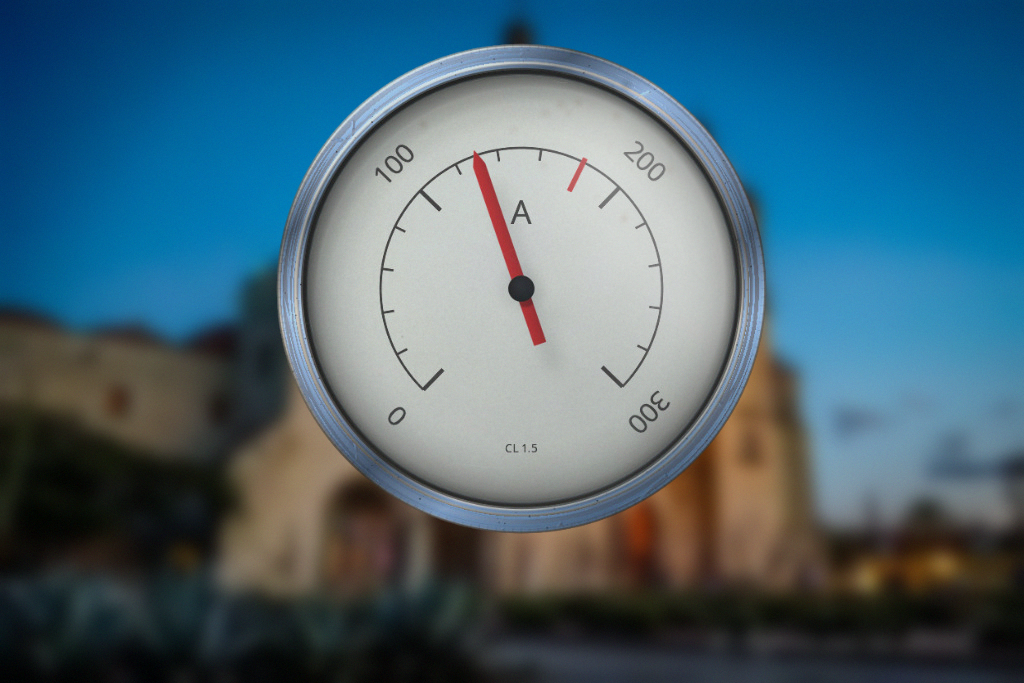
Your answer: 130 A
